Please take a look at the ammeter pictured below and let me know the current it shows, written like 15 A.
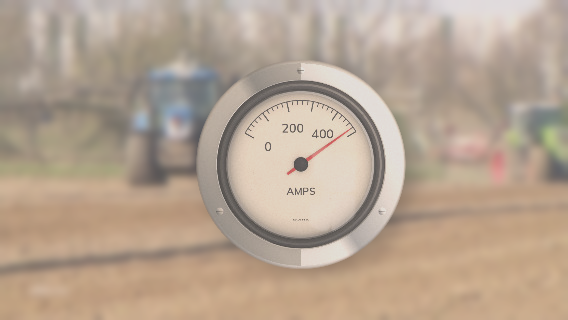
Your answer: 480 A
